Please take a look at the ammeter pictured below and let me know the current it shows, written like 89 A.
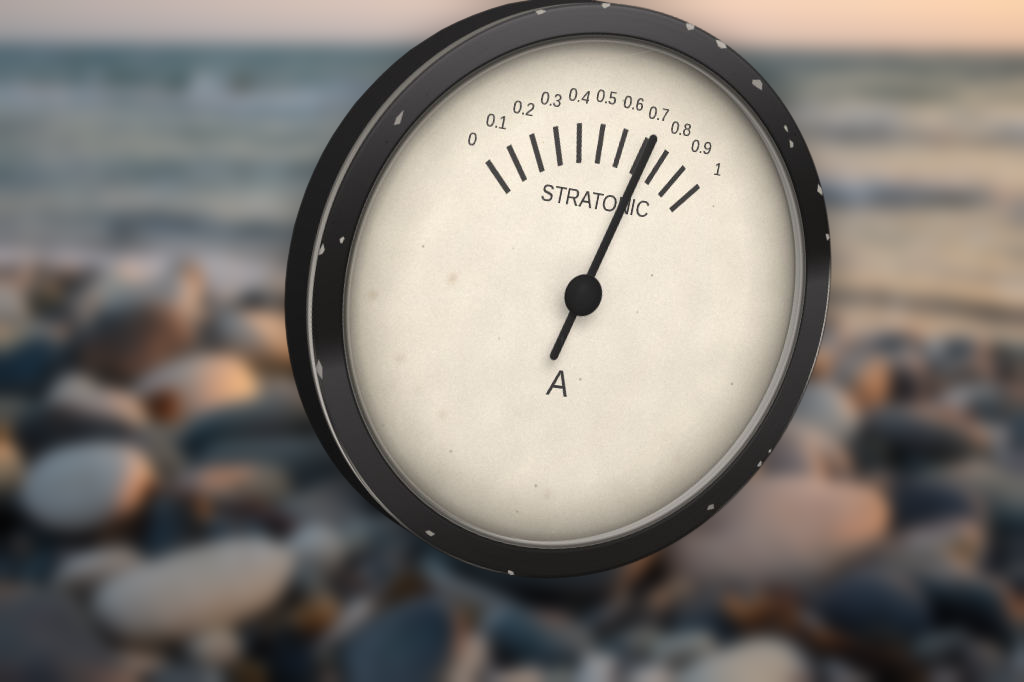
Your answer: 0.7 A
